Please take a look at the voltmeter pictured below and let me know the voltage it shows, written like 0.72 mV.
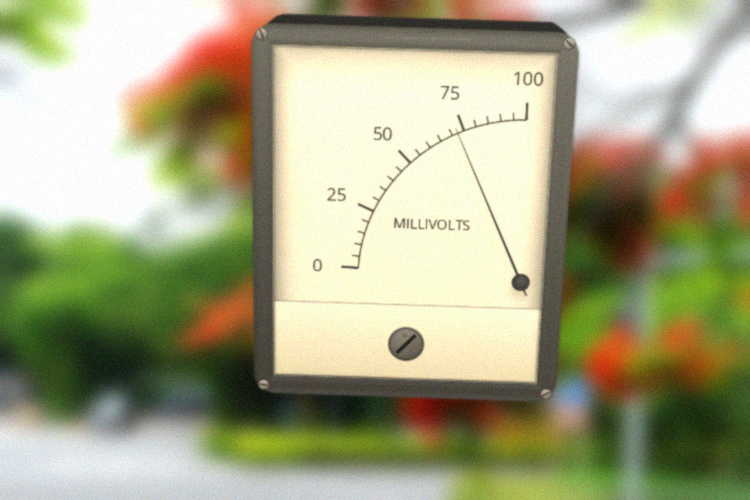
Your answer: 72.5 mV
